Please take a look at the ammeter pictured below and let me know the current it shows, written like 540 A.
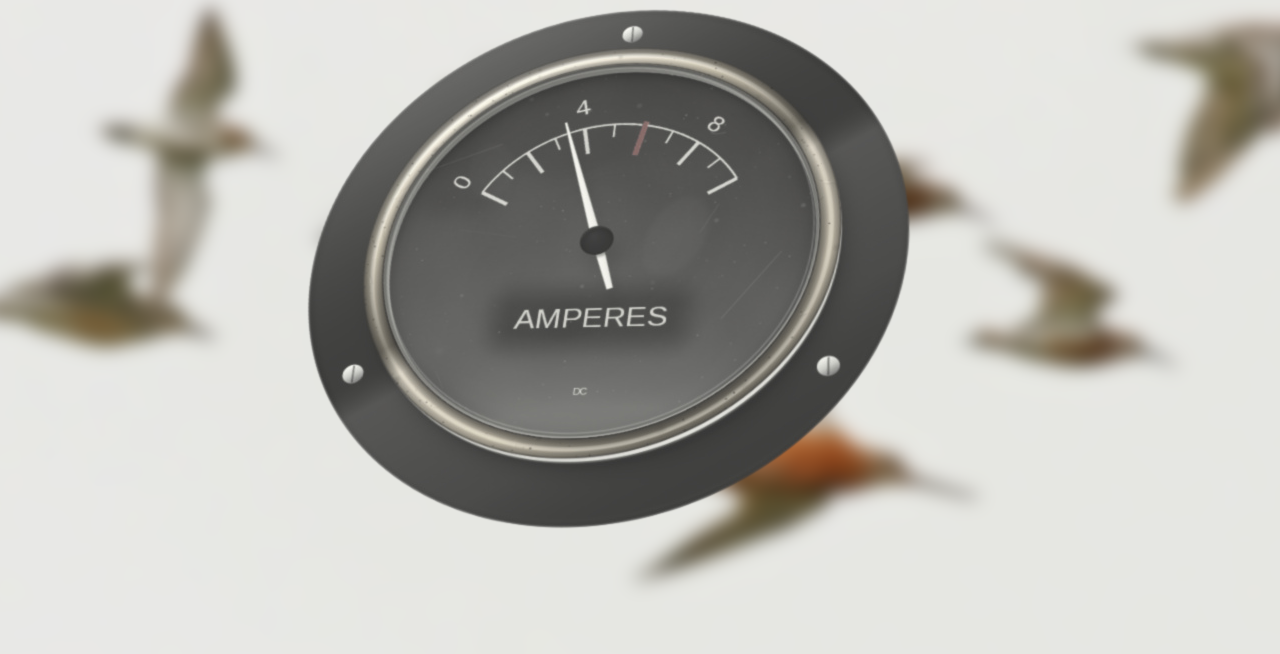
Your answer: 3.5 A
